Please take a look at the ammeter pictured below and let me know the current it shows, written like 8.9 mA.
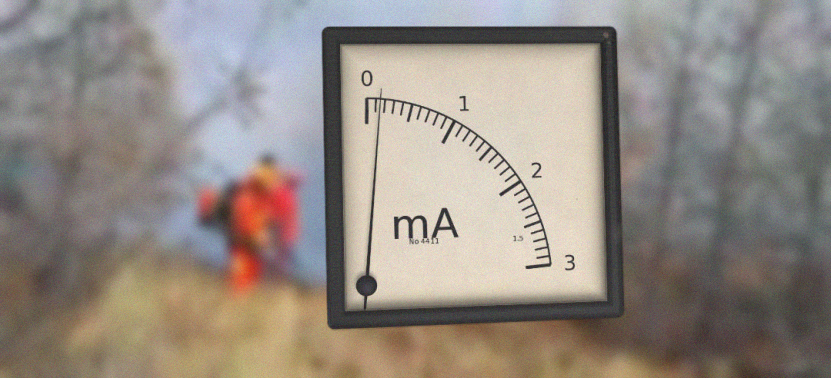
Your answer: 0.15 mA
